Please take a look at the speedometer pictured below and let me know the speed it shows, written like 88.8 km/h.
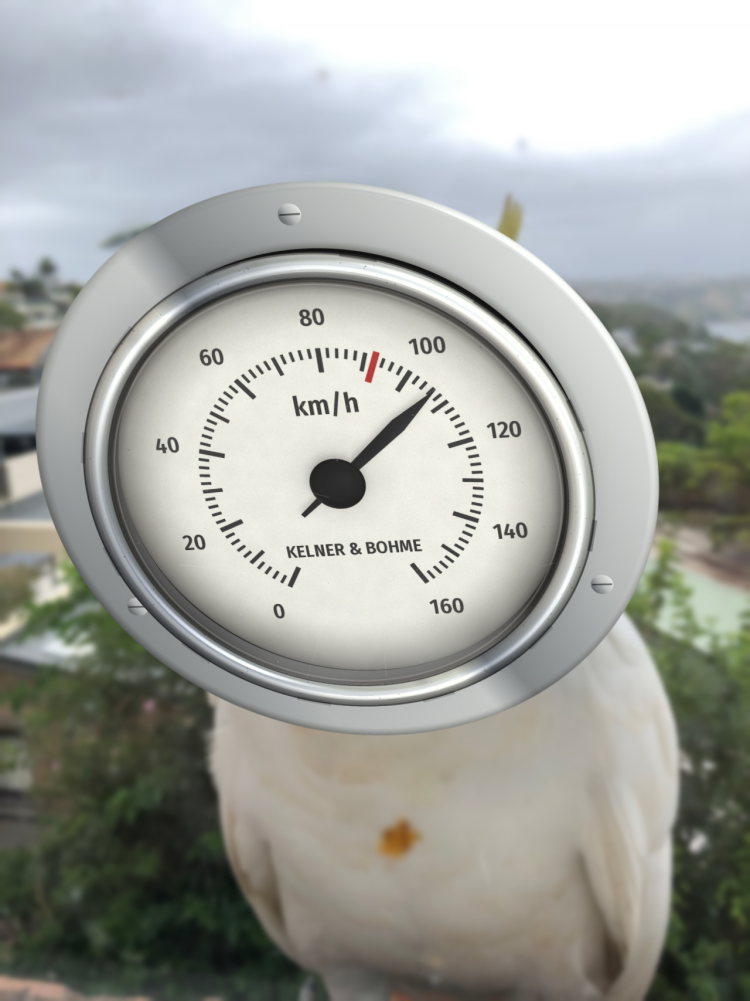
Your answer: 106 km/h
